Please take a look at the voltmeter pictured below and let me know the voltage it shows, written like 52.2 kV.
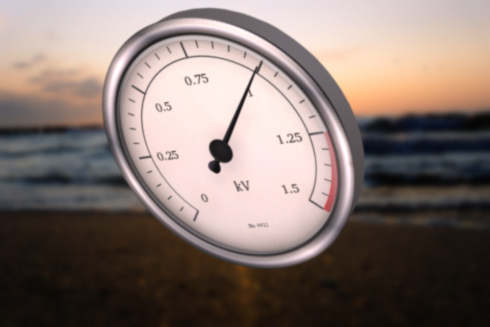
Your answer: 1 kV
